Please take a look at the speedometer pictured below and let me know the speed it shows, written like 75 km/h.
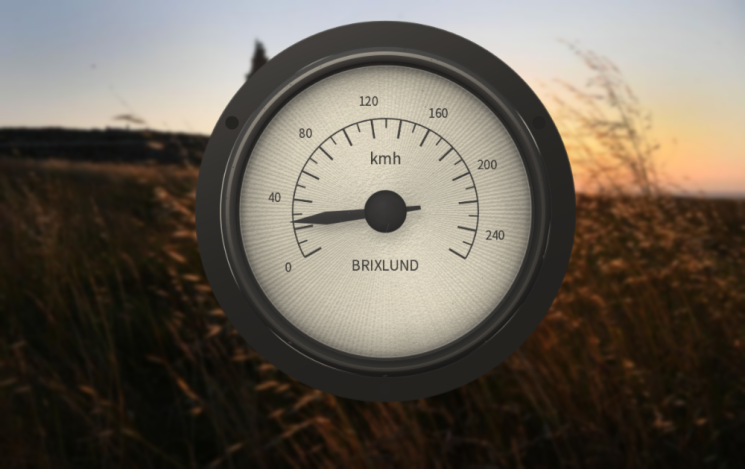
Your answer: 25 km/h
